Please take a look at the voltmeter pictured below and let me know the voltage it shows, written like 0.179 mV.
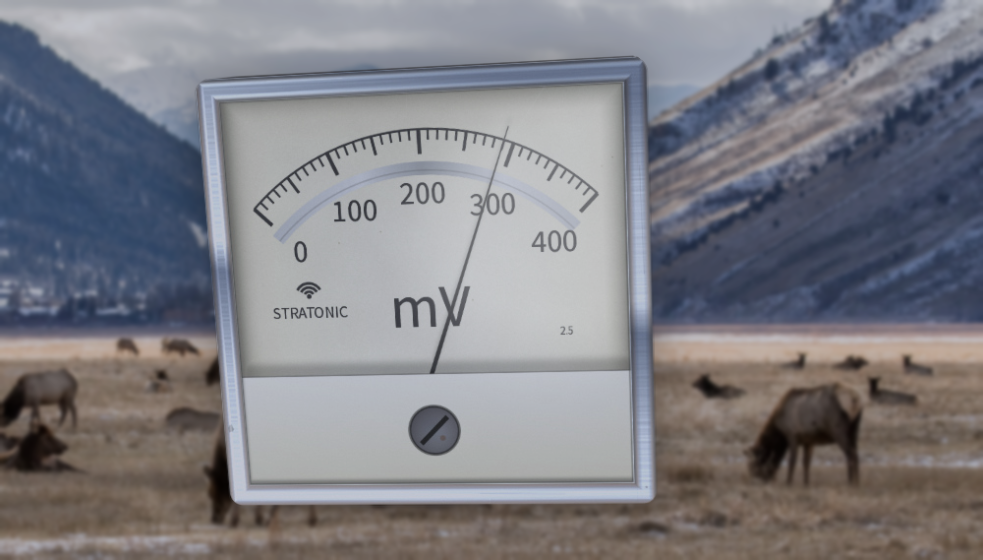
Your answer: 290 mV
